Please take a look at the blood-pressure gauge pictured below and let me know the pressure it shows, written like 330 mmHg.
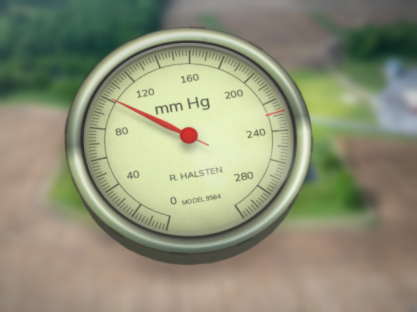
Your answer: 100 mmHg
